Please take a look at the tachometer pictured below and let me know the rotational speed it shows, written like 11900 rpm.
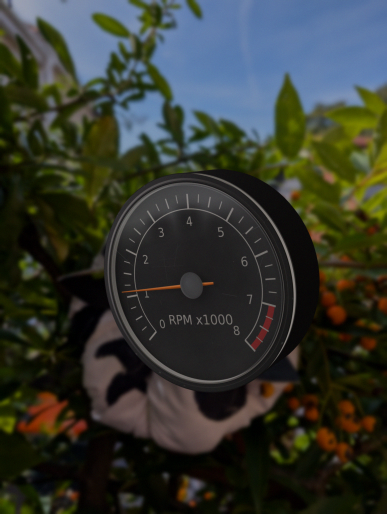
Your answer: 1125 rpm
